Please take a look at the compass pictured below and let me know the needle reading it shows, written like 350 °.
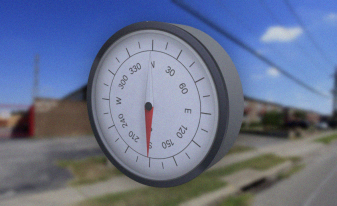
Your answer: 180 °
